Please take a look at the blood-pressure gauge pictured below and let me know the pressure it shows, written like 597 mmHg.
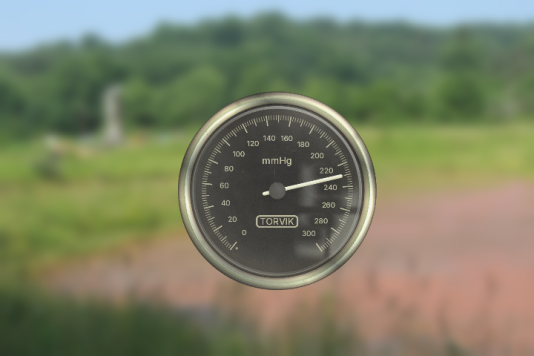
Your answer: 230 mmHg
